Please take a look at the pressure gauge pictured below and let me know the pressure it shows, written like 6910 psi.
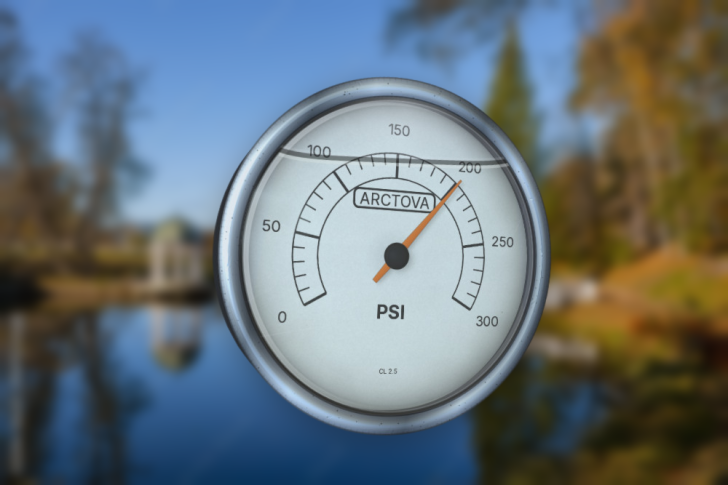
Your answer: 200 psi
